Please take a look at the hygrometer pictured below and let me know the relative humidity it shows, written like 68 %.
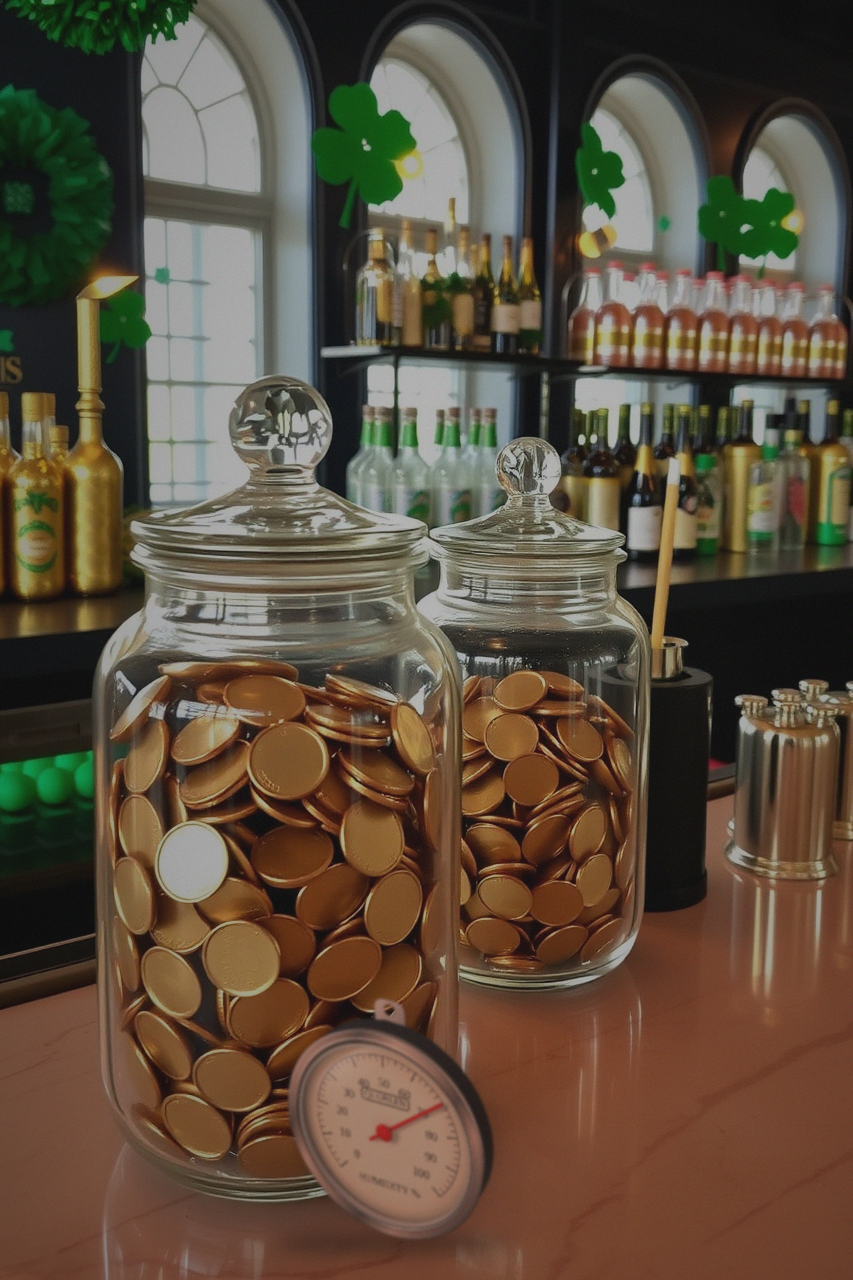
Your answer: 70 %
